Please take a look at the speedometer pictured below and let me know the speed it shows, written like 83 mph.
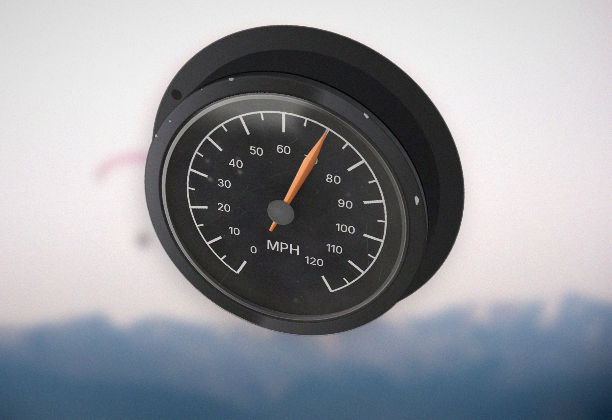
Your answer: 70 mph
